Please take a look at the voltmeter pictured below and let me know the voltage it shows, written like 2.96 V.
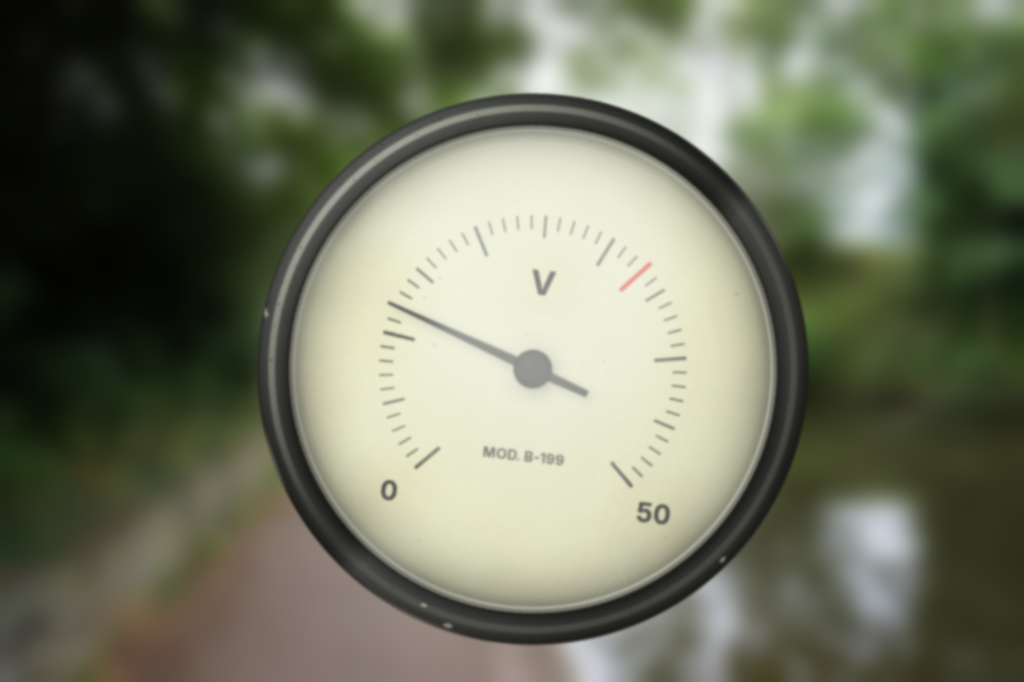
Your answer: 12 V
